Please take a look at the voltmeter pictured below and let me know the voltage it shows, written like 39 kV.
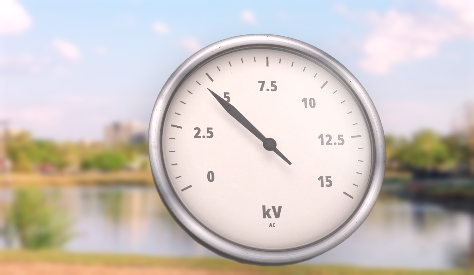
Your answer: 4.5 kV
